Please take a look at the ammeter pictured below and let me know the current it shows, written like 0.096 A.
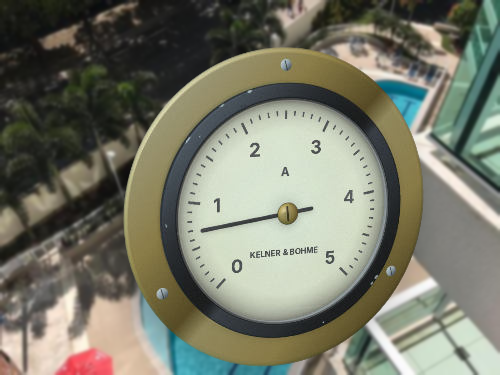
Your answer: 0.7 A
